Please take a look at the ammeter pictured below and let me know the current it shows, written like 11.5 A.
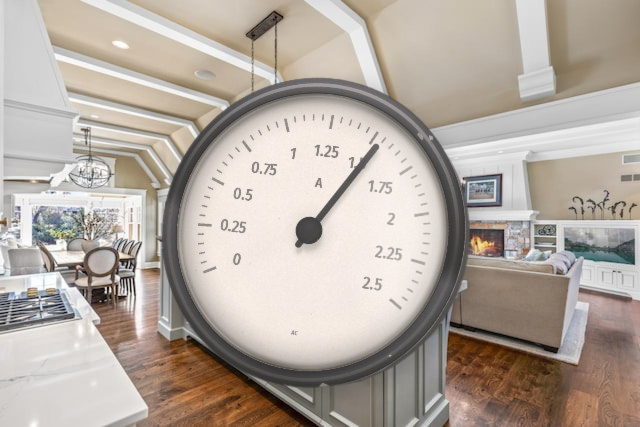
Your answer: 1.55 A
